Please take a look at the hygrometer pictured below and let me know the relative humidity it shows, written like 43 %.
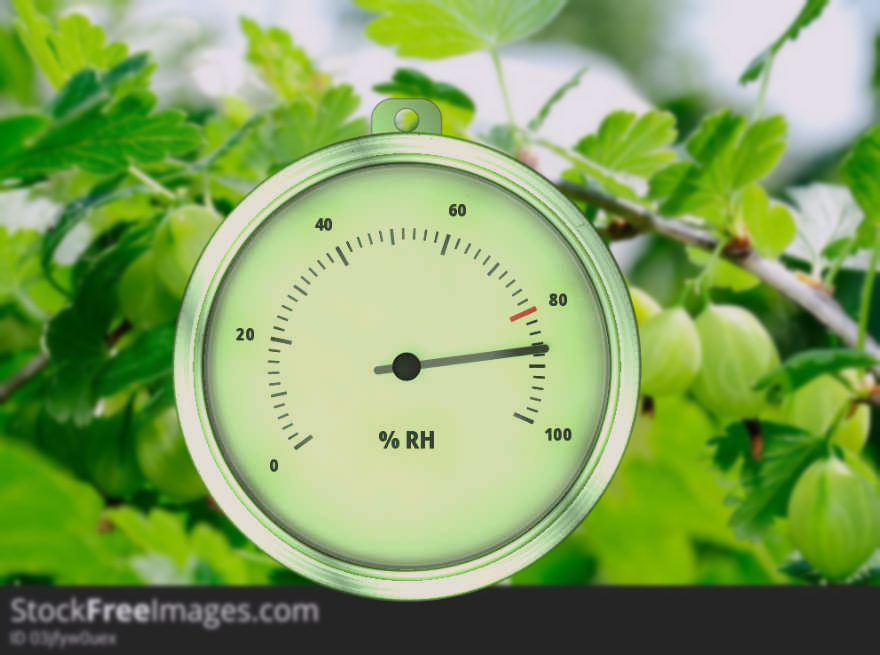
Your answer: 87 %
